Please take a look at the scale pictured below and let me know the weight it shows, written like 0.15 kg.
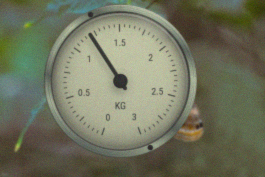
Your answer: 1.2 kg
